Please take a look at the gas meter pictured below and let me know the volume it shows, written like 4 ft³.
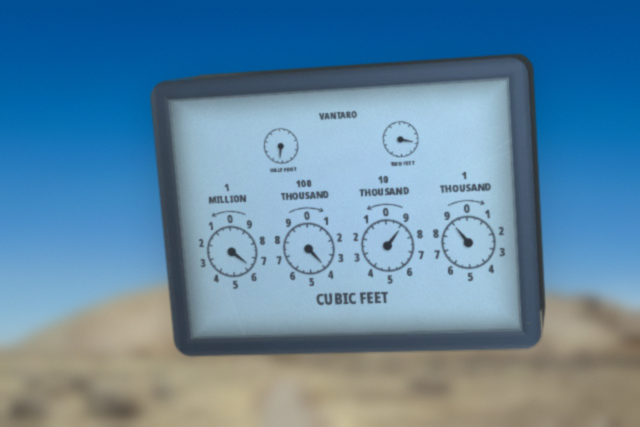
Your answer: 638900 ft³
